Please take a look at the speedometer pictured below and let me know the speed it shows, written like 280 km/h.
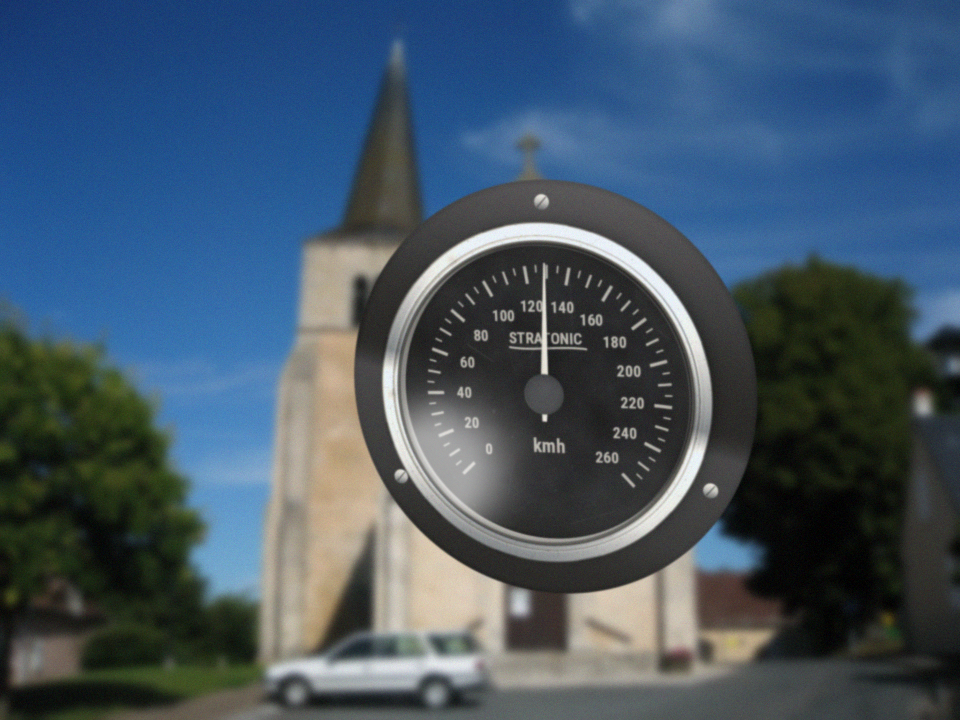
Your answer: 130 km/h
